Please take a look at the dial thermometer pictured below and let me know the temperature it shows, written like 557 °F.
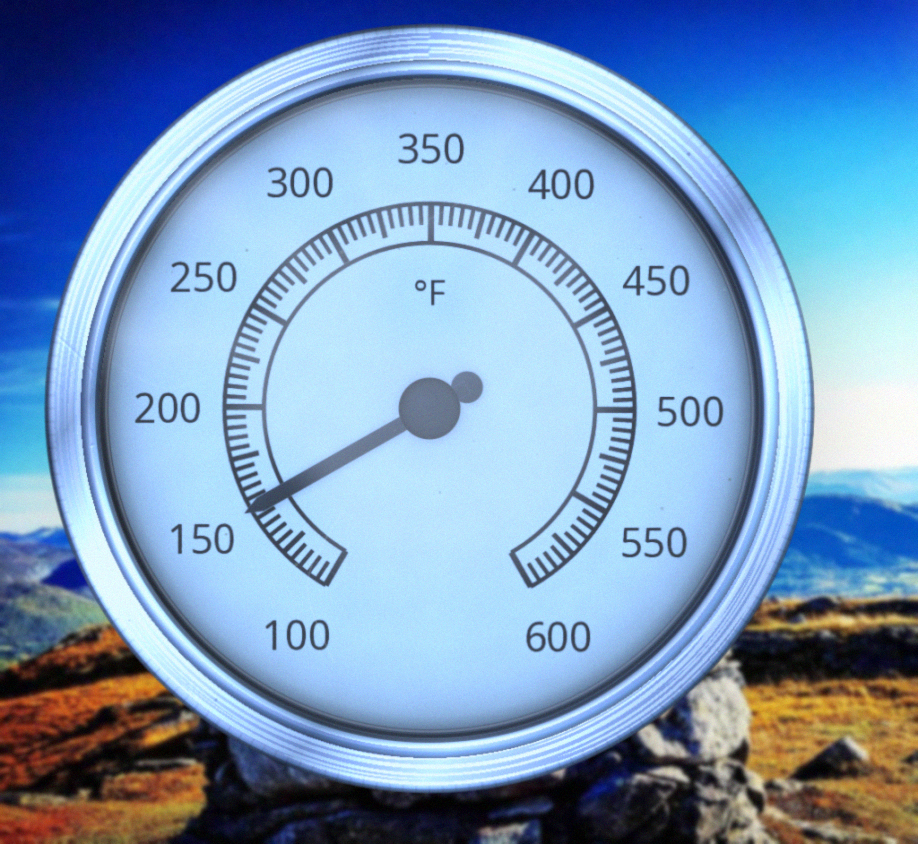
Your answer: 150 °F
